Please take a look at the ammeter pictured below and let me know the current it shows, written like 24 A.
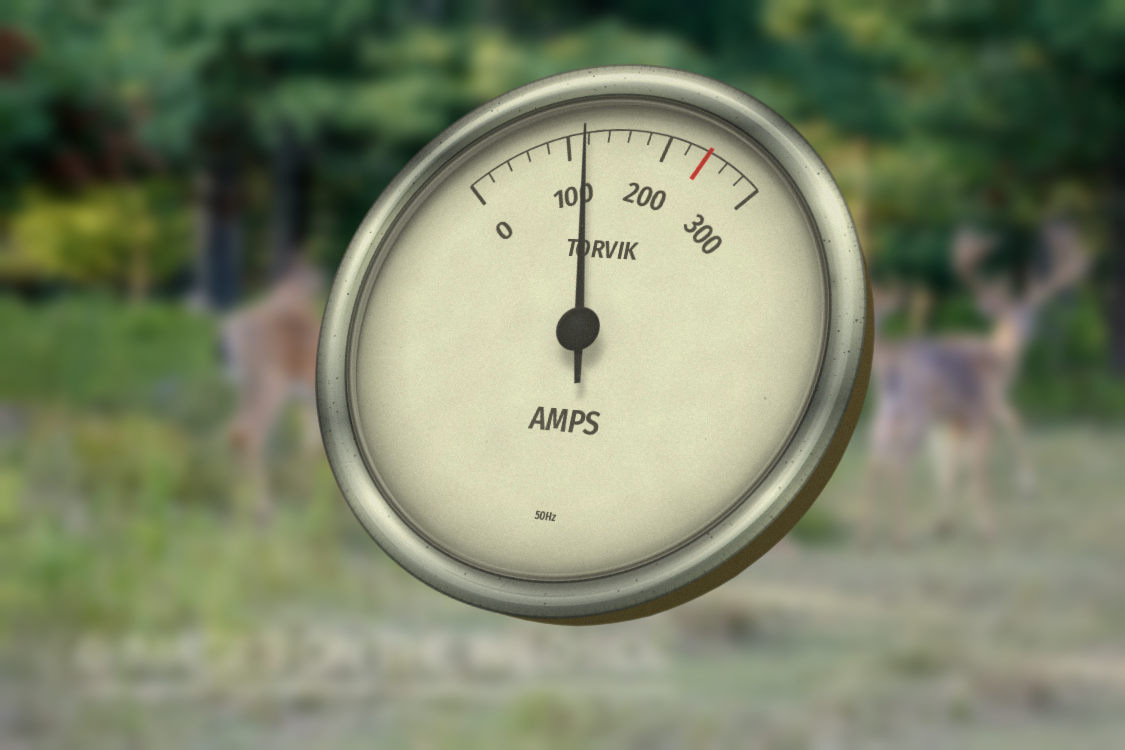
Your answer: 120 A
